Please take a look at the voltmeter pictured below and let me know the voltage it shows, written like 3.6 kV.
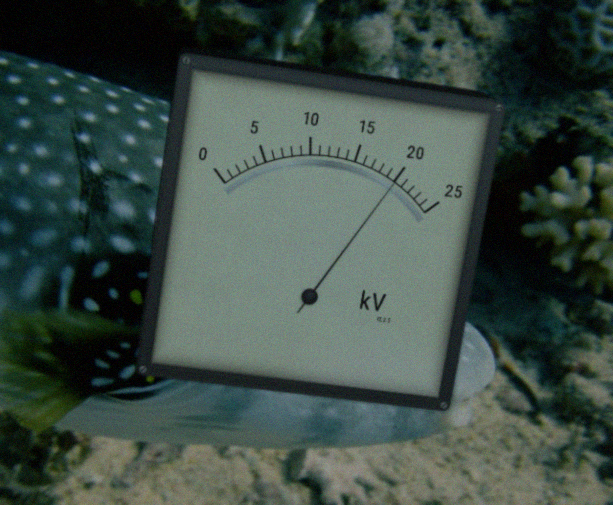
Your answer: 20 kV
